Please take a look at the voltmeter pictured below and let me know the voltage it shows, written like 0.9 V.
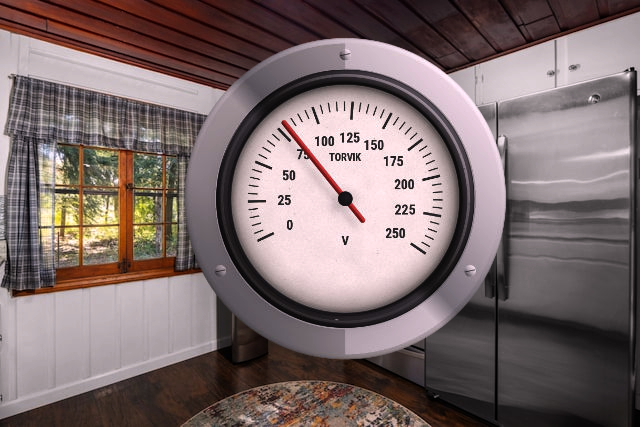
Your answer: 80 V
